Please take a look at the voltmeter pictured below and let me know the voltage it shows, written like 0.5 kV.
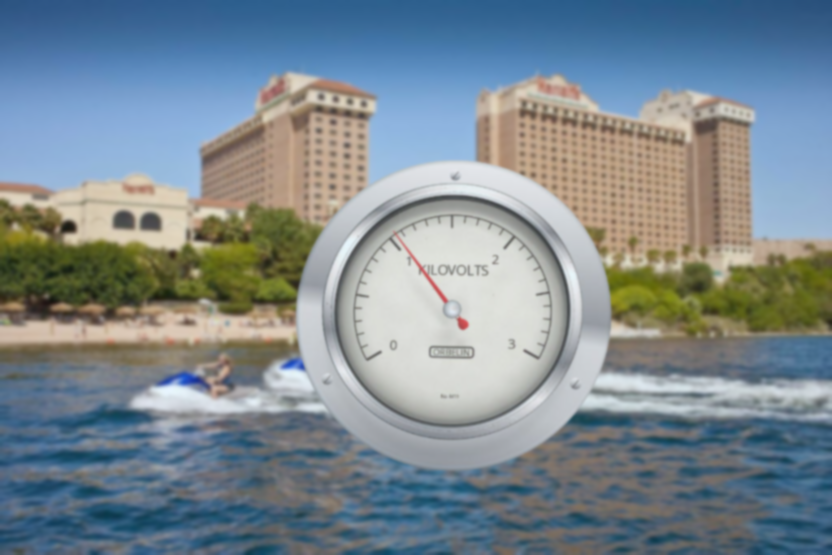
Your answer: 1.05 kV
